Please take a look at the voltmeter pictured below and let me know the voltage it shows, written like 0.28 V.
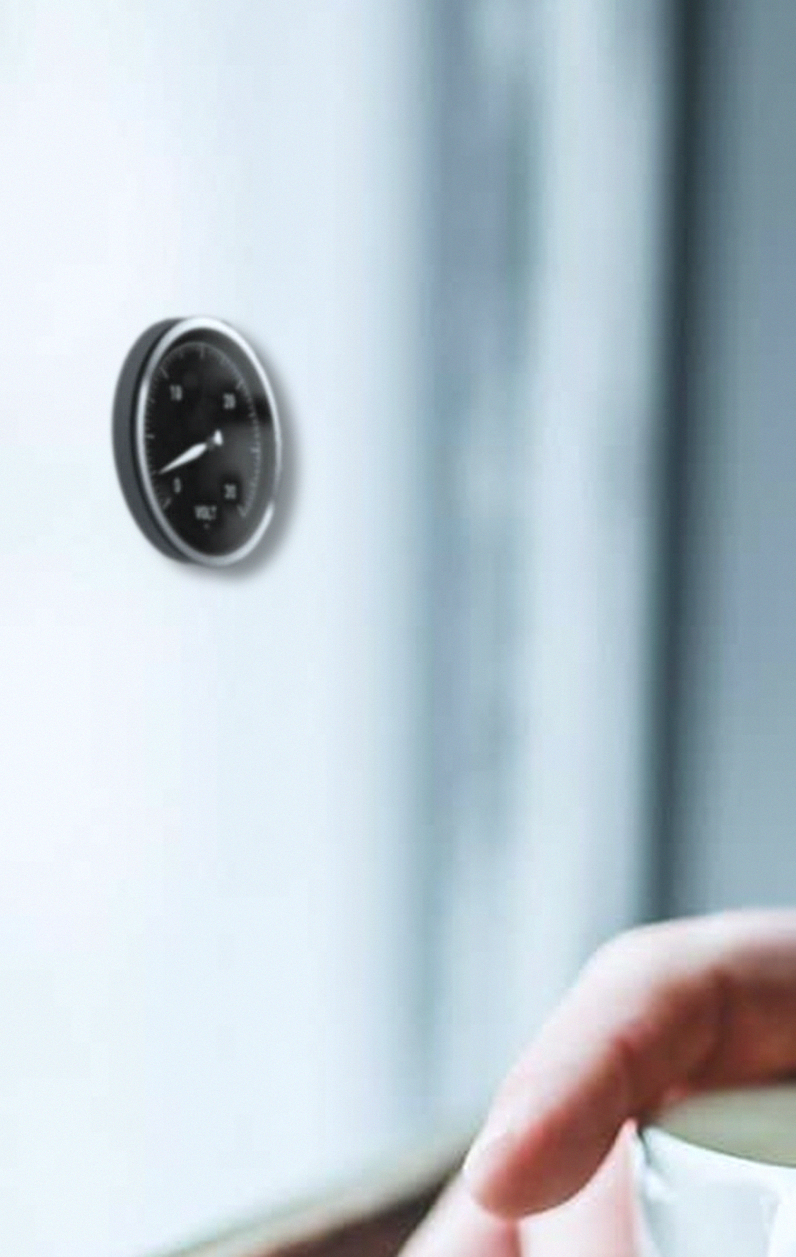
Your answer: 2.5 V
